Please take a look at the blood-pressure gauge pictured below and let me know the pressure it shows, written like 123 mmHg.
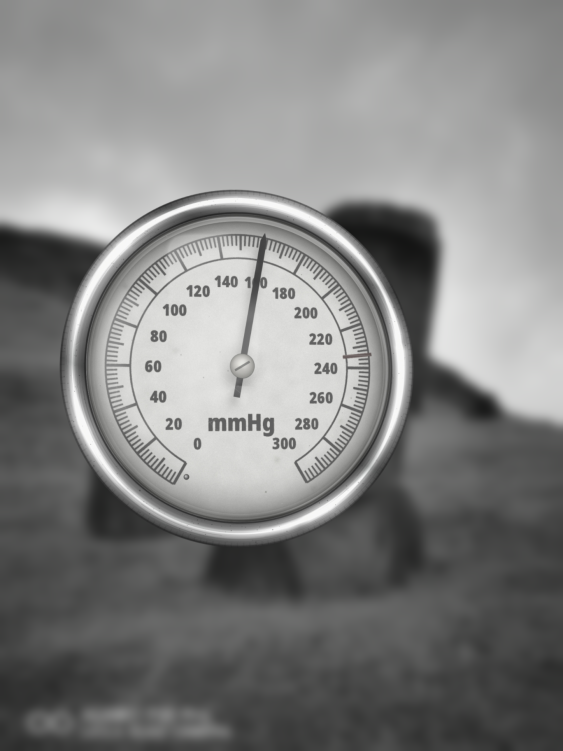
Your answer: 160 mmHg
